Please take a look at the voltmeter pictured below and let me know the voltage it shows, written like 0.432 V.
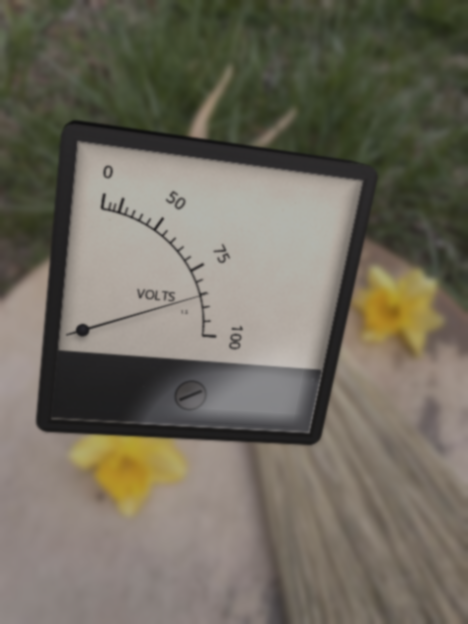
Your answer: 85 V
